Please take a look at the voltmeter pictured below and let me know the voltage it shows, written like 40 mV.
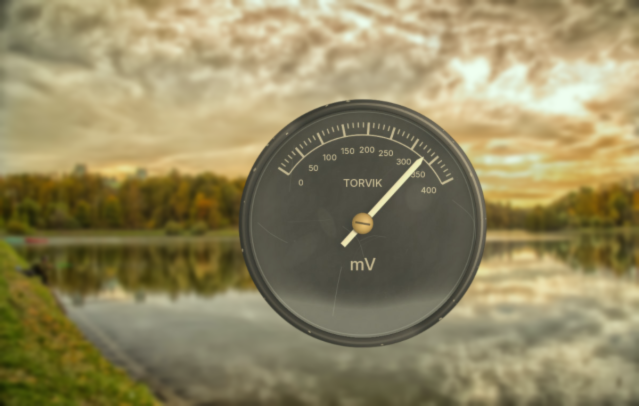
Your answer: 330 mV
